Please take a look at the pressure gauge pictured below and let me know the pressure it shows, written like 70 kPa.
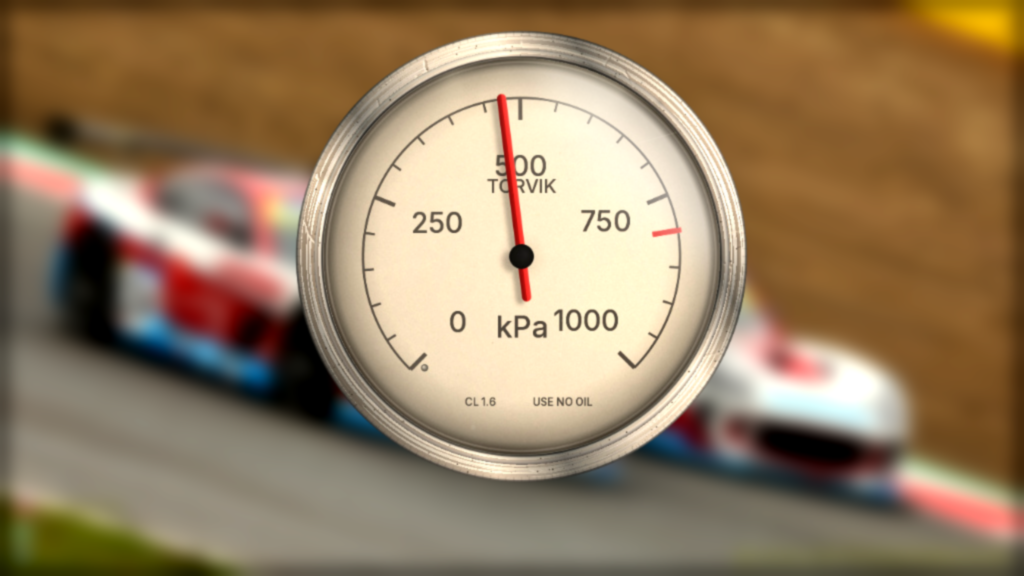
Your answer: 475 kPa
